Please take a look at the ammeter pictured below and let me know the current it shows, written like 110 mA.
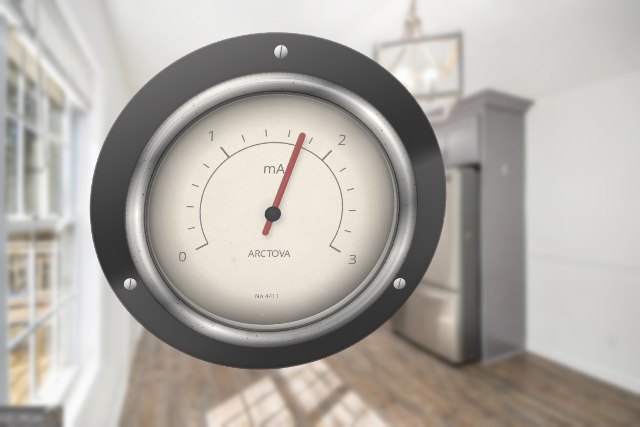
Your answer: 1.7 mA
